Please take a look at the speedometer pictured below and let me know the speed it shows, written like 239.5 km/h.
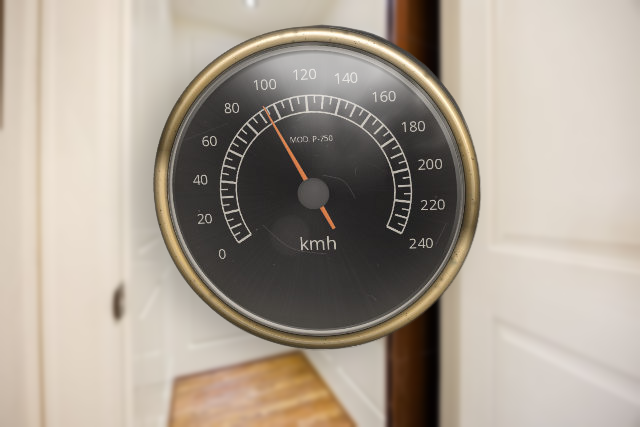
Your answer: 95 km/h
